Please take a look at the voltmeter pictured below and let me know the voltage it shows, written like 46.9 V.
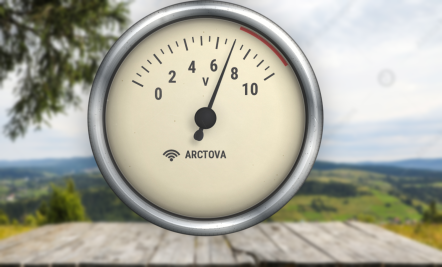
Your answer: 7 V
